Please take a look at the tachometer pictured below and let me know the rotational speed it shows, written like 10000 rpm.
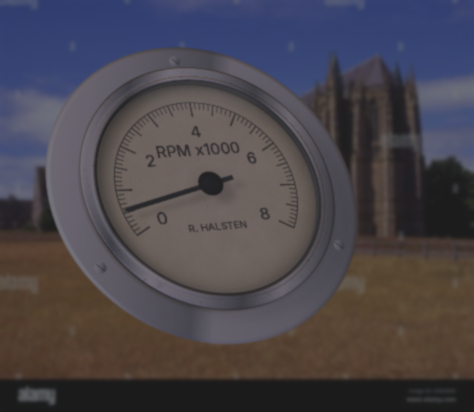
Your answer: 500 rpm
